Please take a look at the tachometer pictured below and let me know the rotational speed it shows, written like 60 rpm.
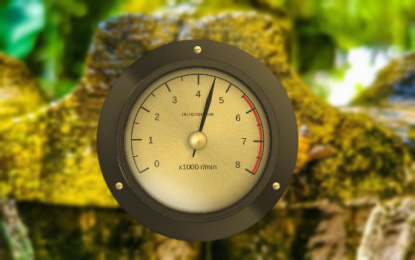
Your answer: 4500 rpm
